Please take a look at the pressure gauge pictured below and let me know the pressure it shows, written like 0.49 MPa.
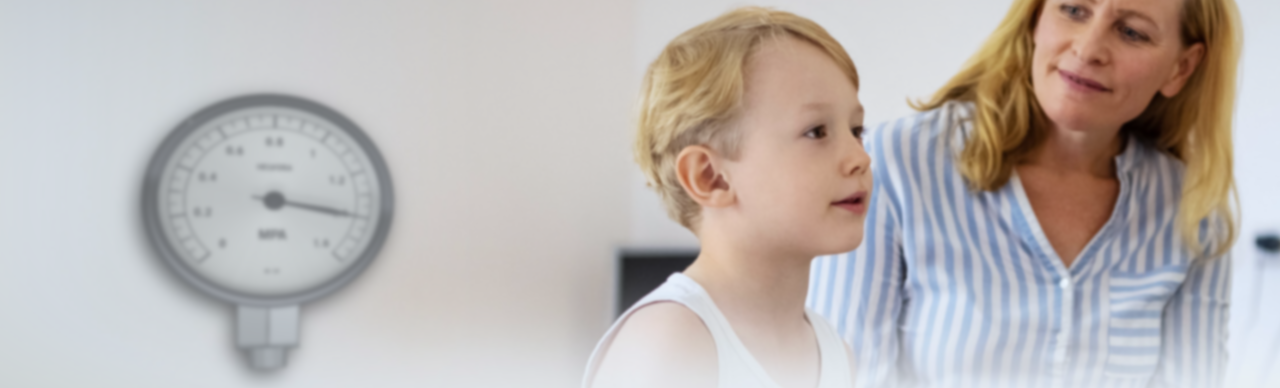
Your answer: 1.4 MPa
